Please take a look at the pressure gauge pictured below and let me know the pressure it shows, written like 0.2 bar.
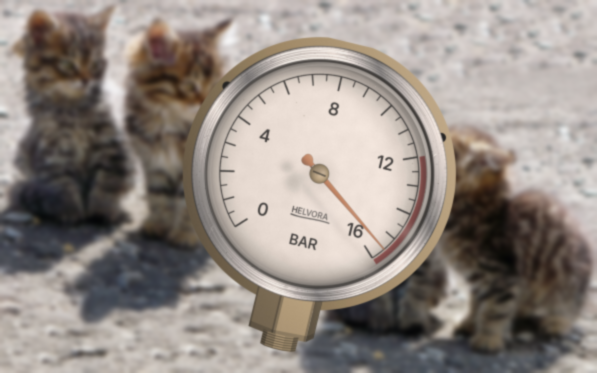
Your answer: 15.5 bar
